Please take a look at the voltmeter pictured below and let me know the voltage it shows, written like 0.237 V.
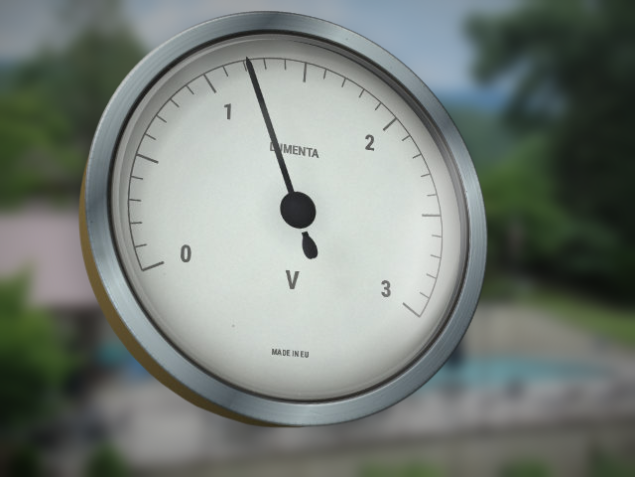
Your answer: 1.2 V
